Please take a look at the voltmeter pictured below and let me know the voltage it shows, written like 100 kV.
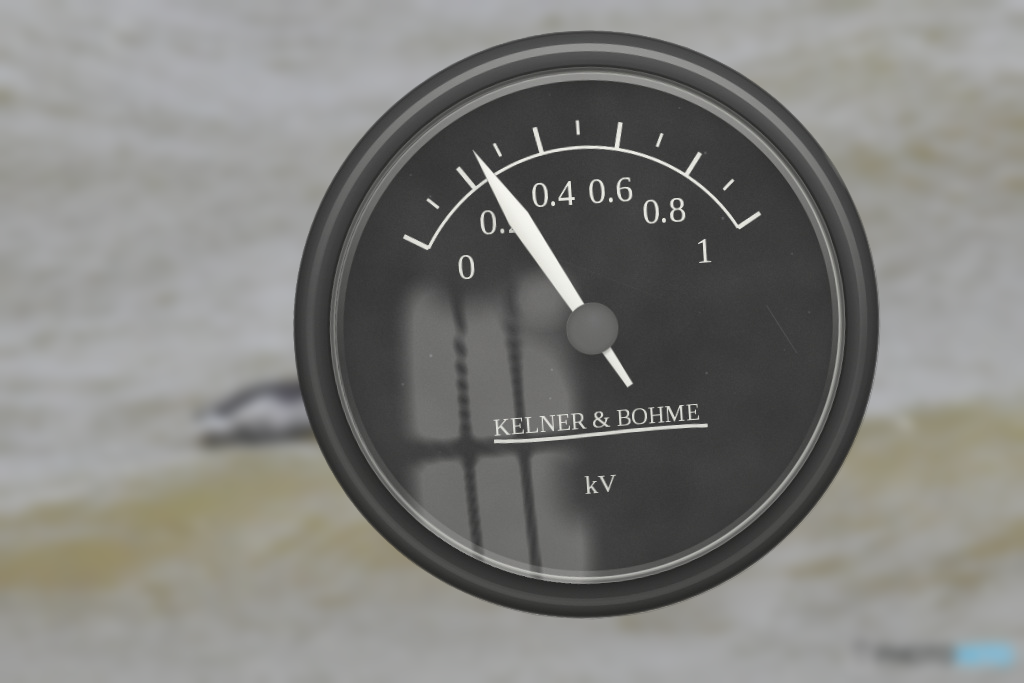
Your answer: 0.25 kV
